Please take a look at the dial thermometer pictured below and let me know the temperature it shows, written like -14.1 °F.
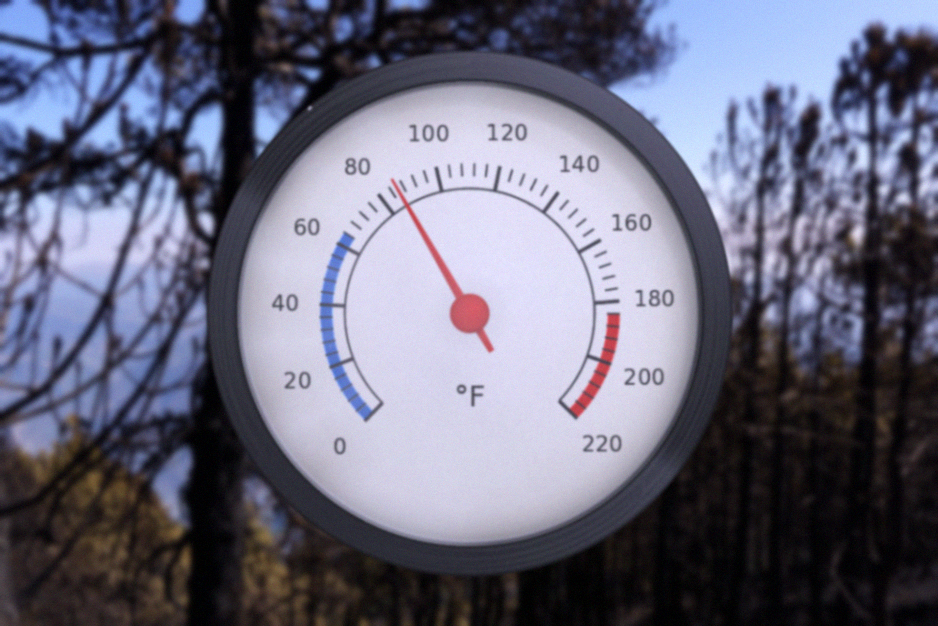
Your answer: 86 °F
